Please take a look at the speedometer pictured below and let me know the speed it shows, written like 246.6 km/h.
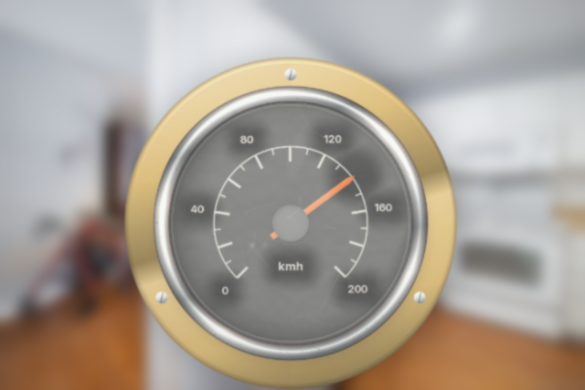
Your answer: 140 km/h
